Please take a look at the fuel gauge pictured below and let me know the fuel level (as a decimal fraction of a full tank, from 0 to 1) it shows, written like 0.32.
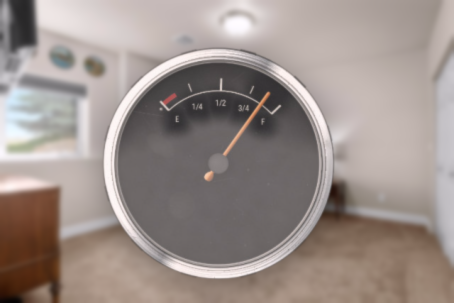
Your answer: 0.875
